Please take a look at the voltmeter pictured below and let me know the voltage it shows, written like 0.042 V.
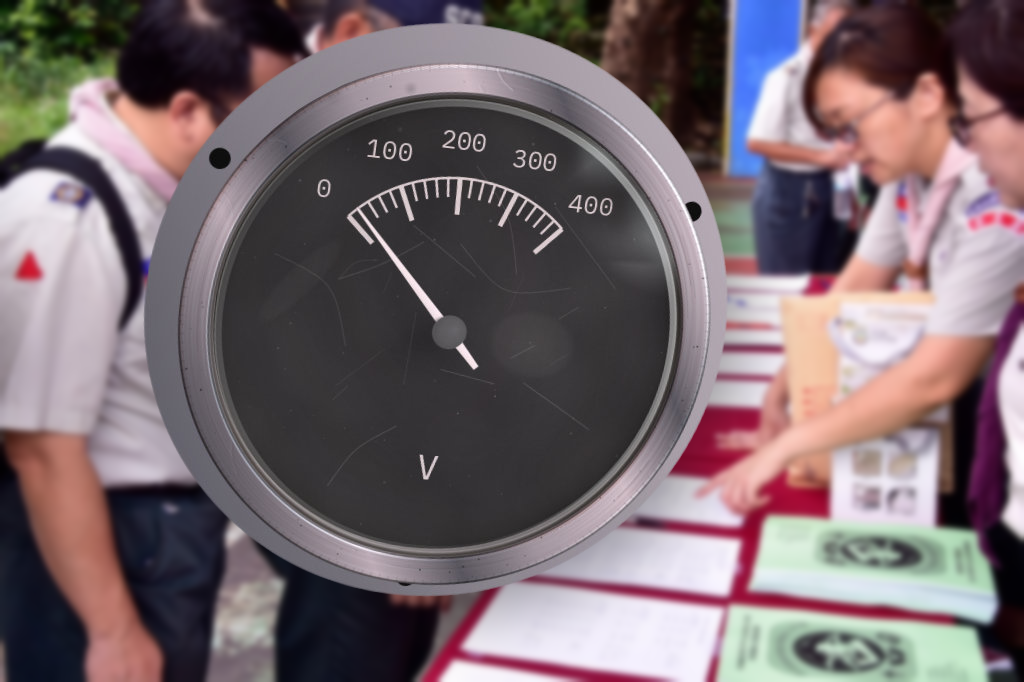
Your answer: 20 V
